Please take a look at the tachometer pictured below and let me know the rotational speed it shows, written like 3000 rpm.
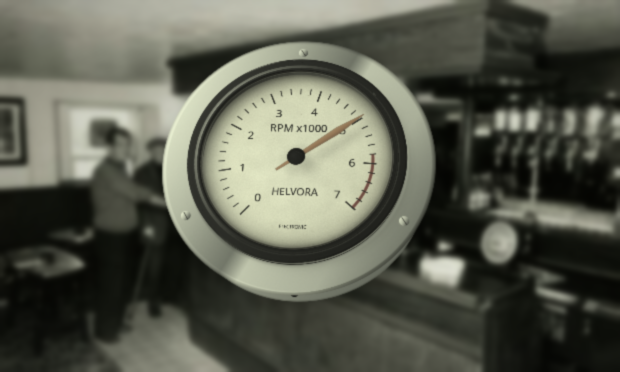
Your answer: 5000 rpm
